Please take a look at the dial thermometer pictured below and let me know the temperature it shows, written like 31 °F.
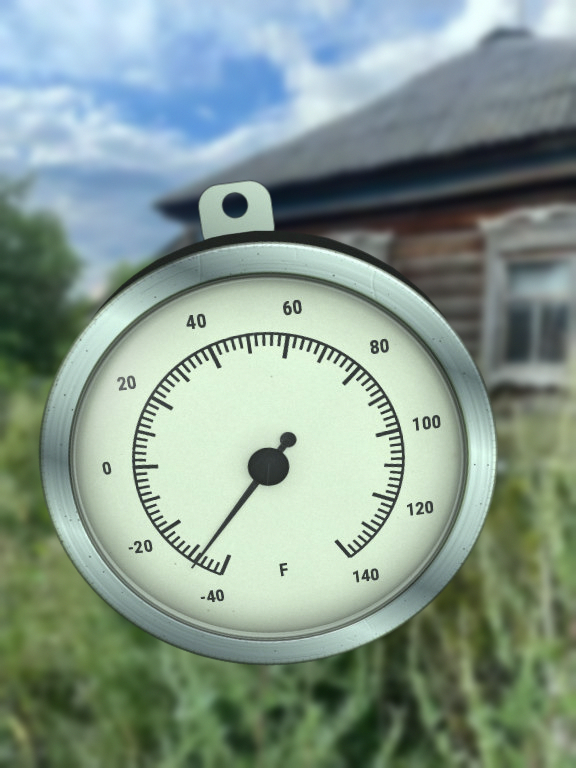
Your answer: -32 °F
